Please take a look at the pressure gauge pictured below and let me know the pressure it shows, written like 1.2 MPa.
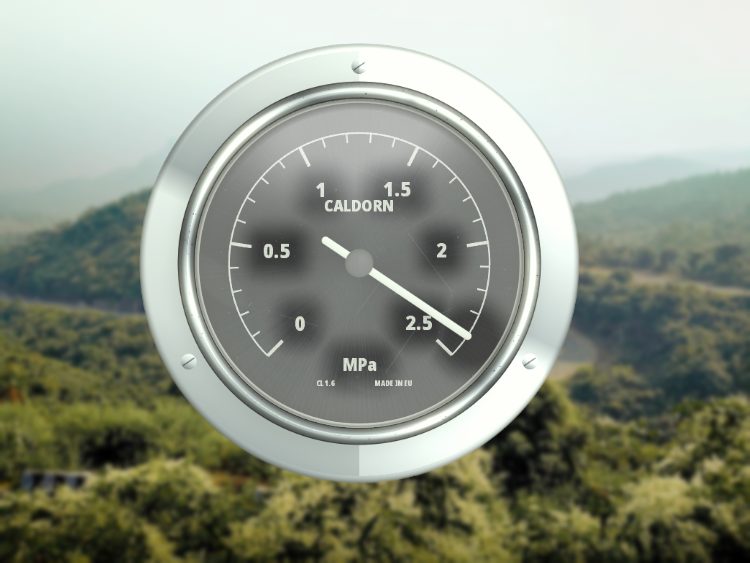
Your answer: 2.4 MPa
